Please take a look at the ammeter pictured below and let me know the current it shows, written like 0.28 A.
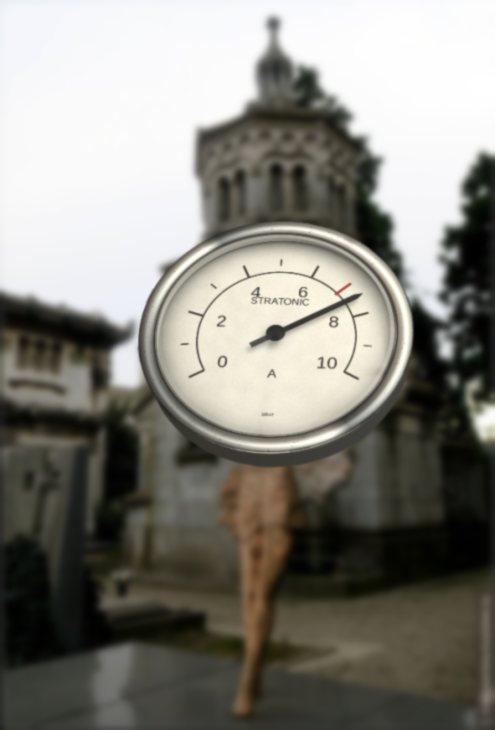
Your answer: 7.5 A
